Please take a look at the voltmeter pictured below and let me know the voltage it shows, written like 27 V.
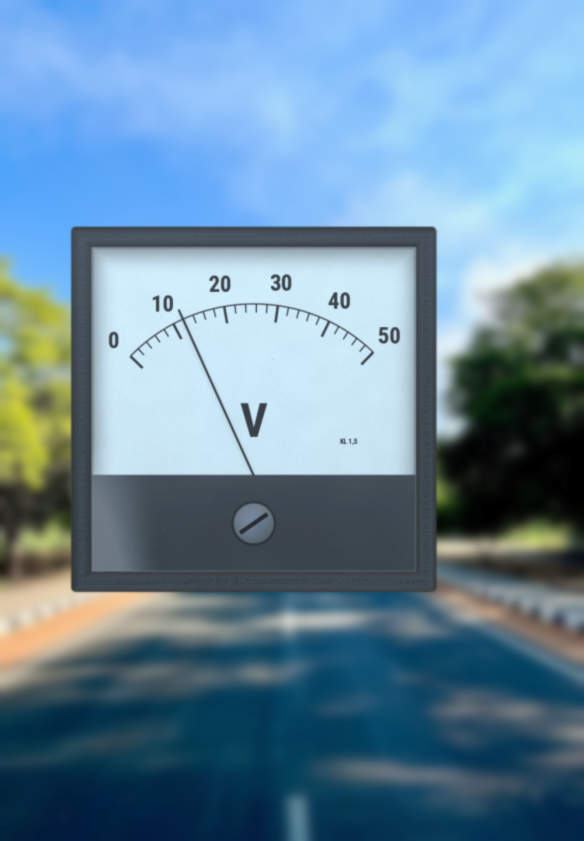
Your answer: 12 V
